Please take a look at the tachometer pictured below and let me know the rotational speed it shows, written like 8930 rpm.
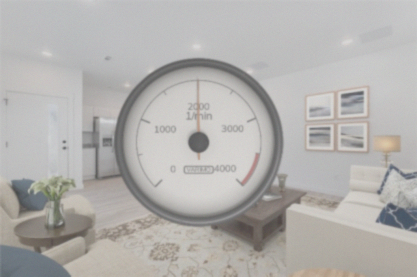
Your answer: 2000 rpm
